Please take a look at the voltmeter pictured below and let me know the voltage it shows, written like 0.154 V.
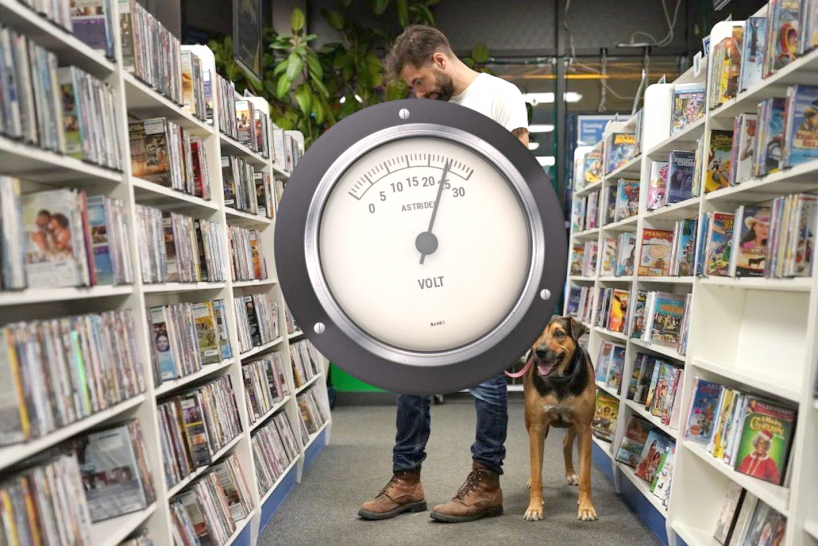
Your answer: 24 V
